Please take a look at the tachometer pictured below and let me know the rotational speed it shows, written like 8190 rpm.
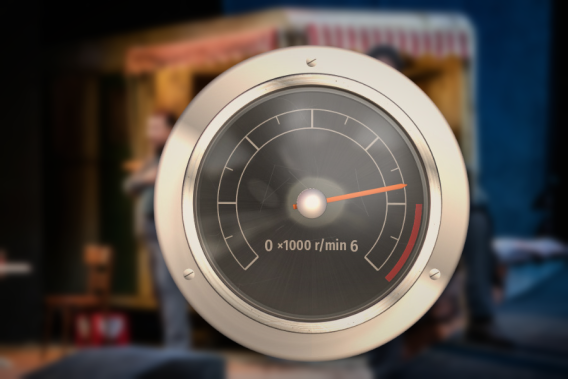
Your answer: 4750 rpm
